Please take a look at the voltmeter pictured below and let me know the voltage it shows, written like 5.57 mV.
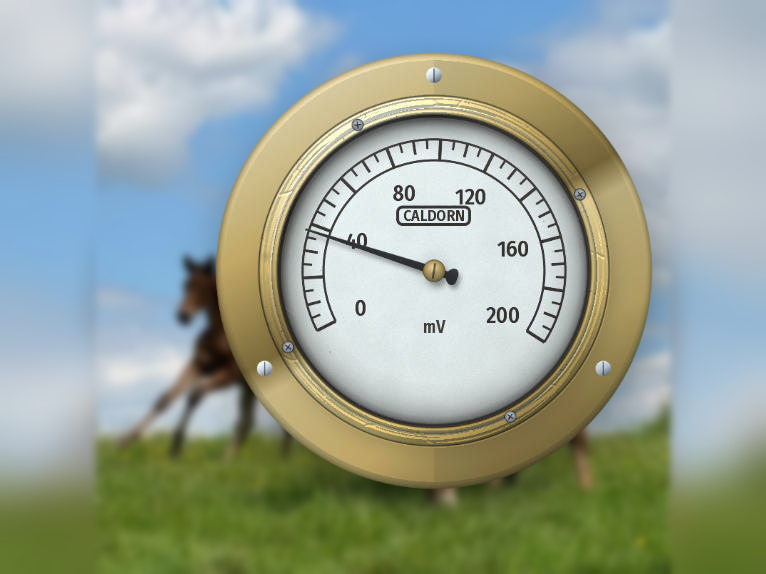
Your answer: 37.5 mV
